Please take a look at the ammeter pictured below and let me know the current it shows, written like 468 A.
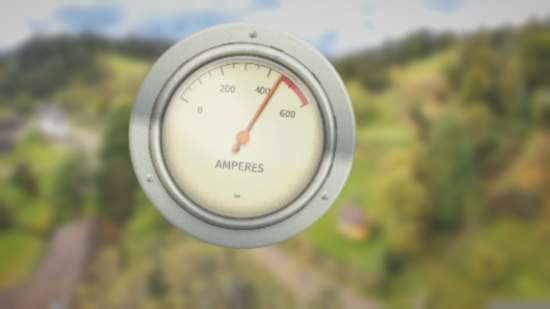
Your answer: 450 A
